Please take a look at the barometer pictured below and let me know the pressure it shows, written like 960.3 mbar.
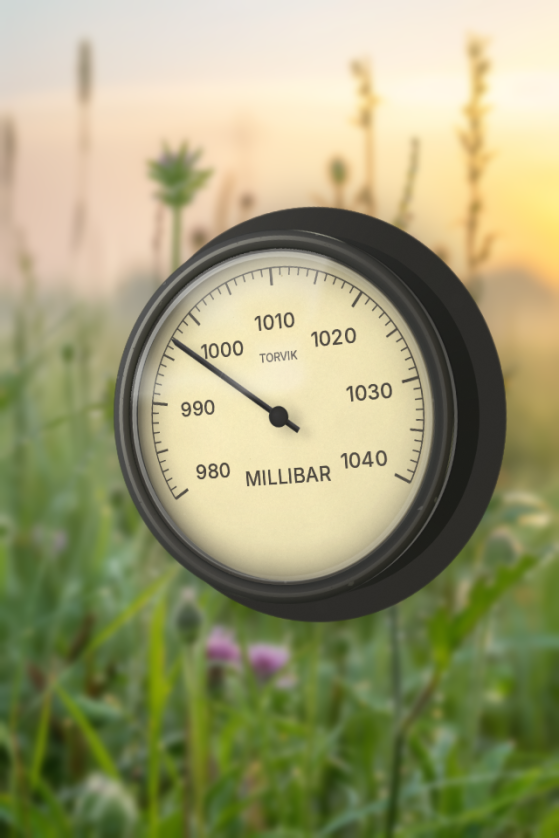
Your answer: 997 mbar
